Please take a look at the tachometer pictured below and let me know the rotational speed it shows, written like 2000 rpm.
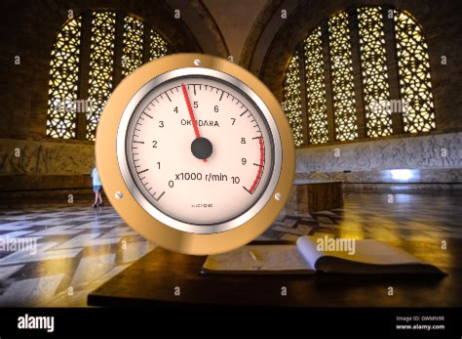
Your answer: 4600 rpm
